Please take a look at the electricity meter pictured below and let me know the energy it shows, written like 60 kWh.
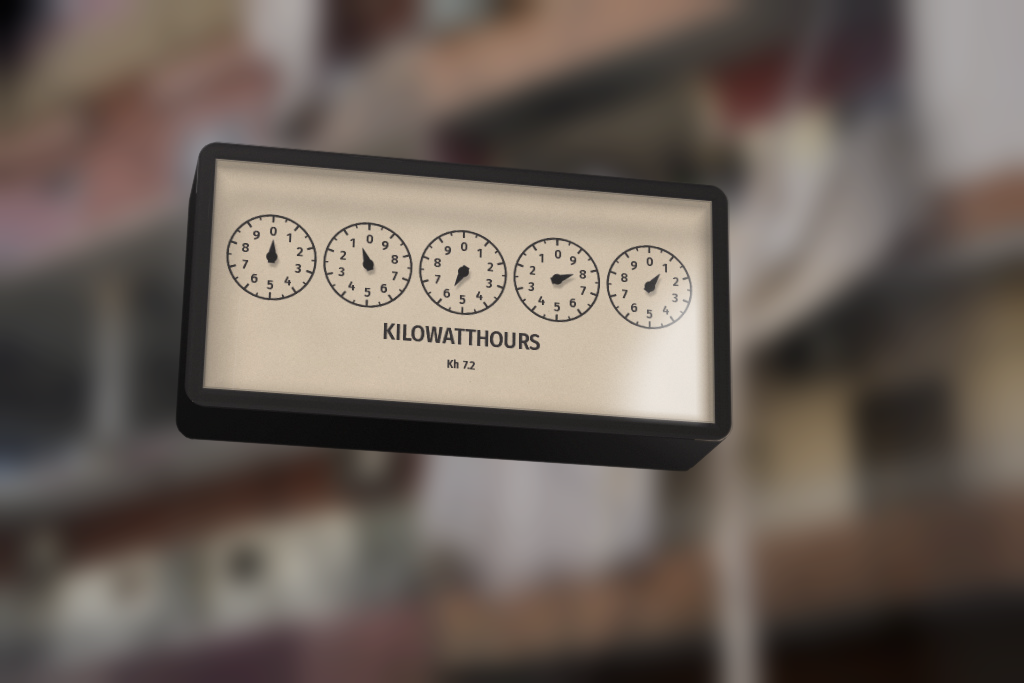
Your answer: 581 kWh
